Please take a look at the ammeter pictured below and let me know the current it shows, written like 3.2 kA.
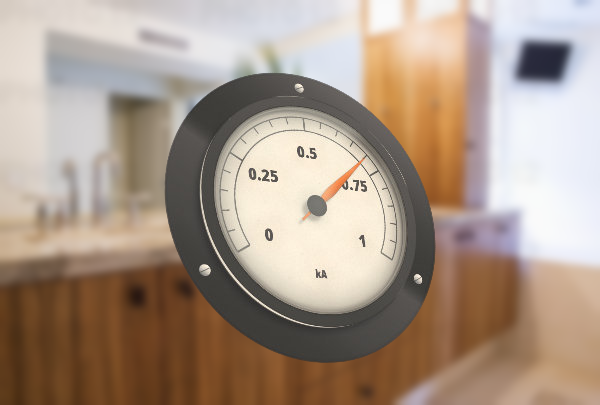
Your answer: 0.7 kA
